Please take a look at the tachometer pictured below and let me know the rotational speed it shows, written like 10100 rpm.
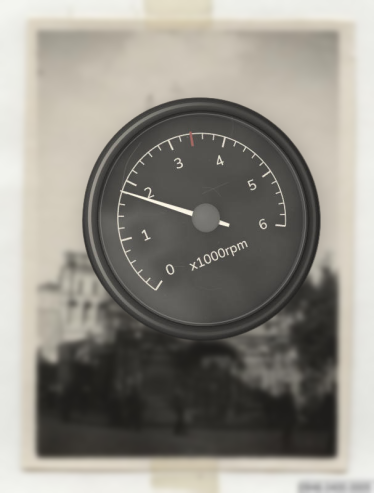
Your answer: 1800 rpm
